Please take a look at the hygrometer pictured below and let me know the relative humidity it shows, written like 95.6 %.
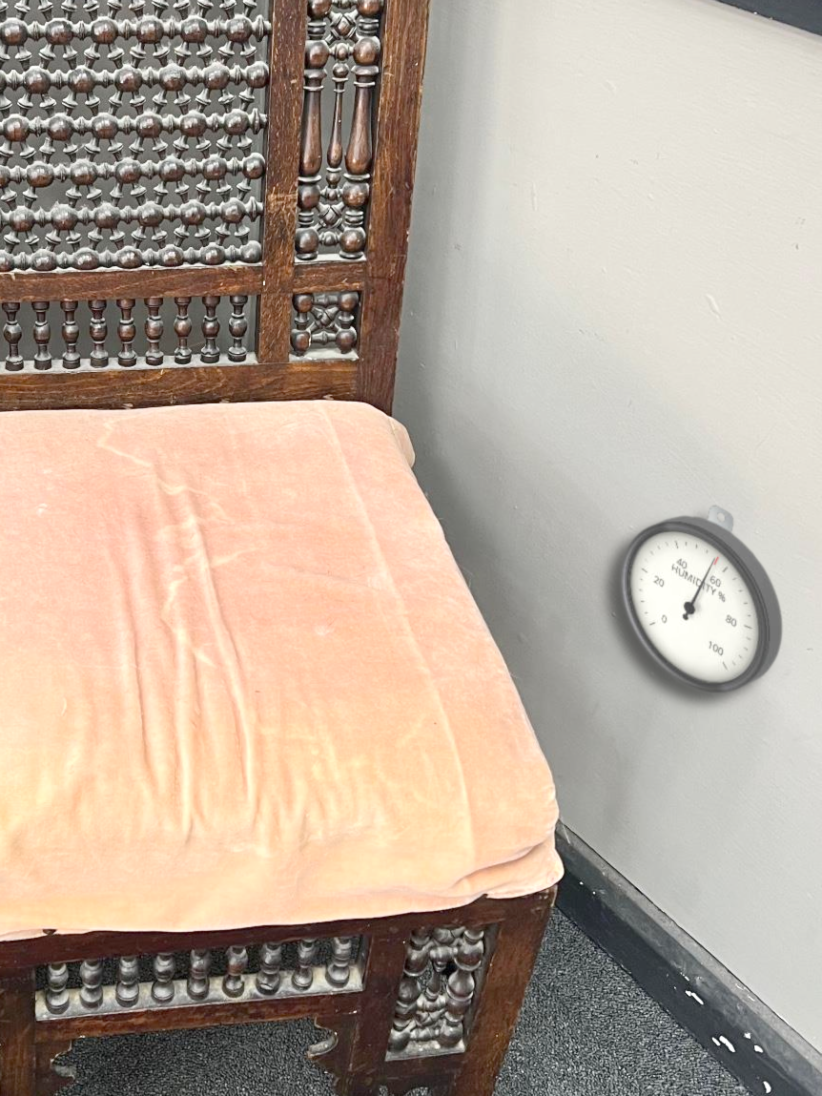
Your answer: 56 %
